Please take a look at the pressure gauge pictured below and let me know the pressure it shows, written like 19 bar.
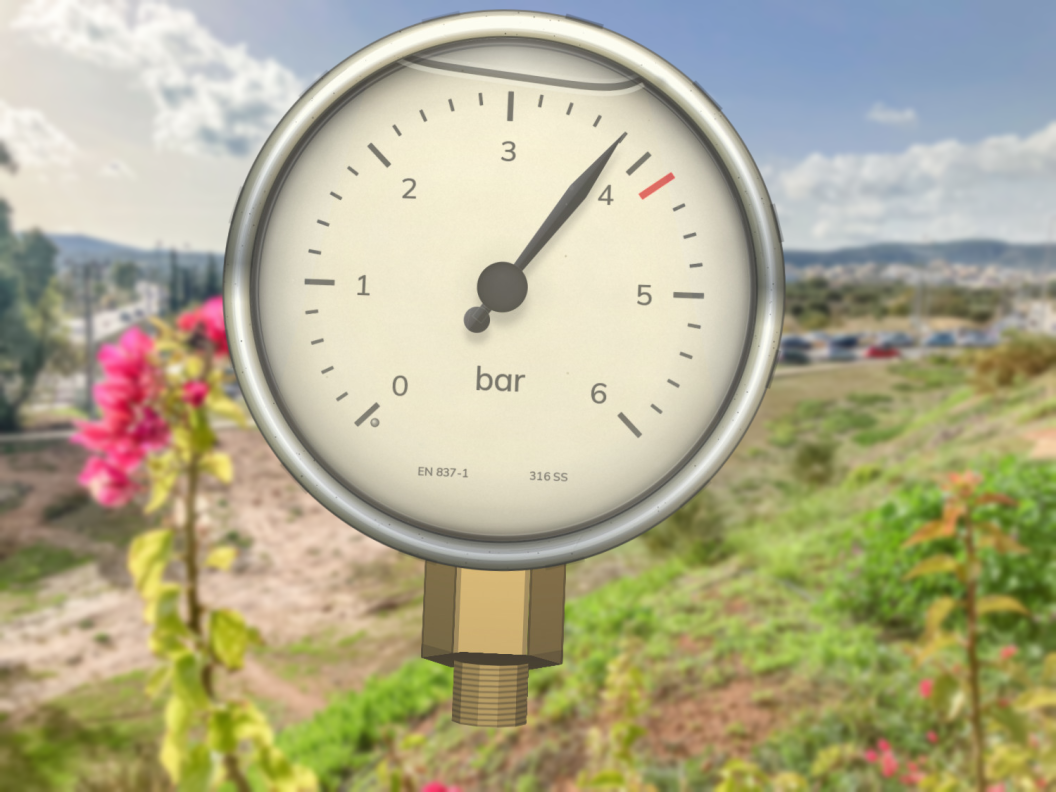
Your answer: 3.8 bar
